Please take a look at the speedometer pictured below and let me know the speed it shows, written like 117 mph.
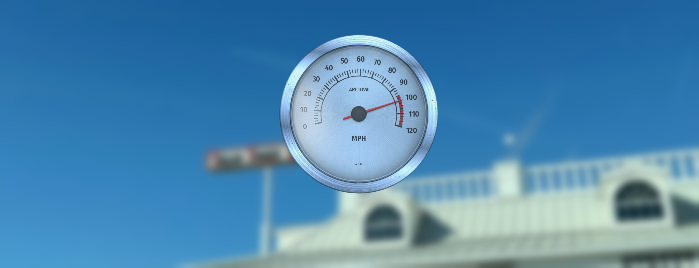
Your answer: 100 mph
